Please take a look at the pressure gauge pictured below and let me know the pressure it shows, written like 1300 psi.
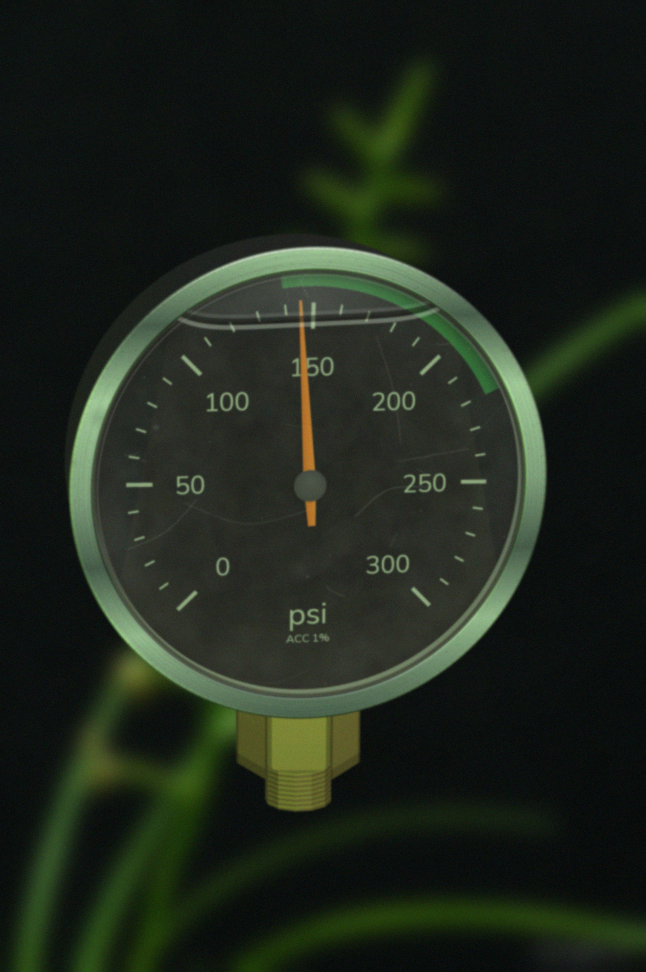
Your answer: 145 psi
